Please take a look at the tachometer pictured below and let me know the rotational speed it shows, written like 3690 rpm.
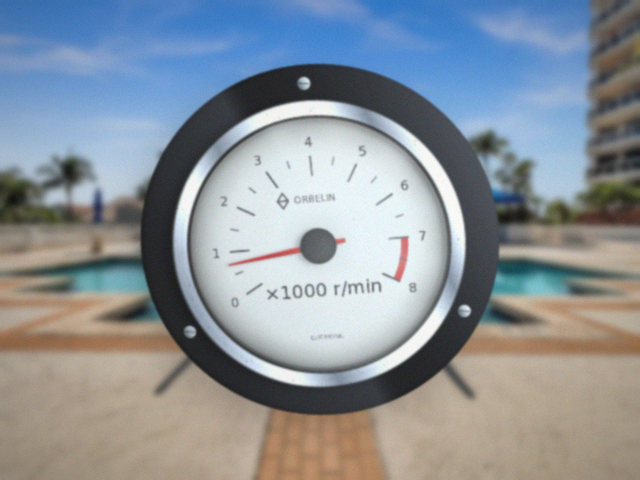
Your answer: 750 rpm
